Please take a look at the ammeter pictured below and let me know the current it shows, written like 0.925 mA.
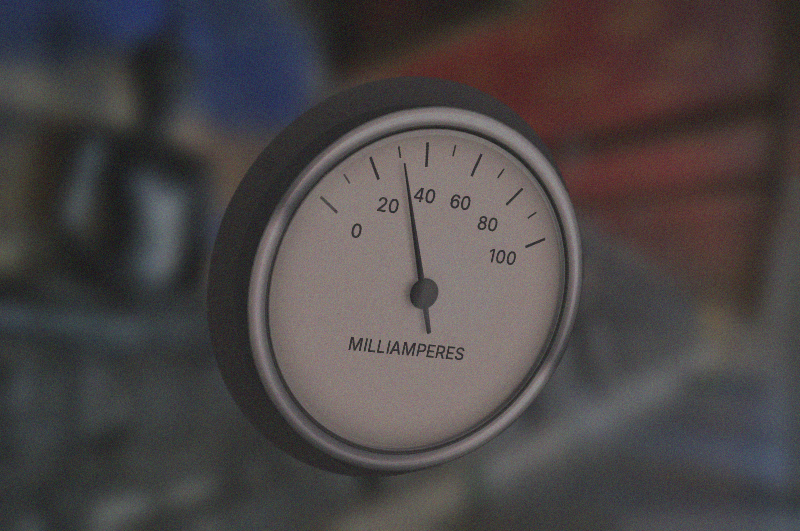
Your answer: 30 mA
